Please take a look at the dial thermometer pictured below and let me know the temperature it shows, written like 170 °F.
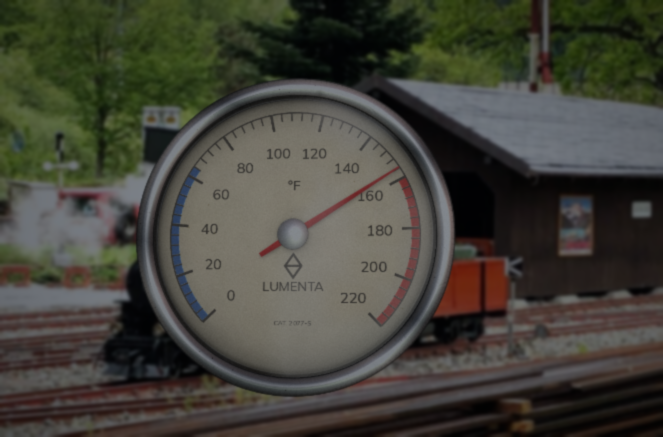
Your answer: 156 °F
